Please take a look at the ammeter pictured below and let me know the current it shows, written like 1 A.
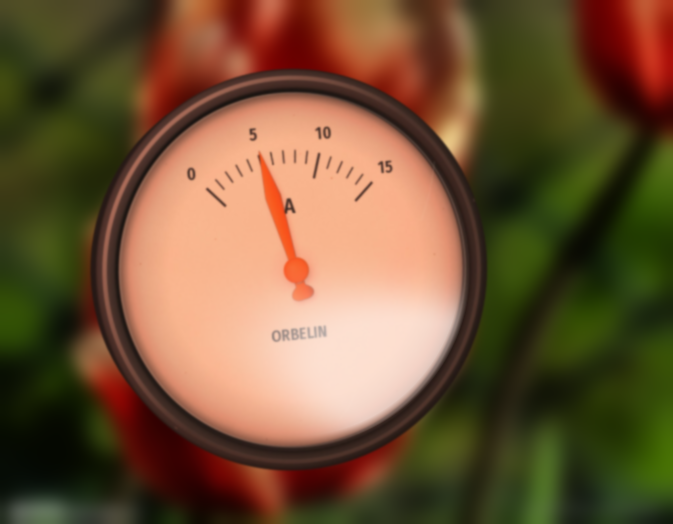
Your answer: 5 A
